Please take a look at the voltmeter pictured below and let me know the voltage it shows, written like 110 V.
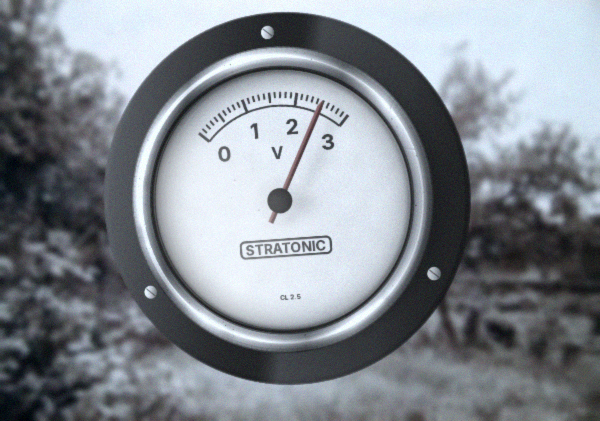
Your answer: 2.5 V
